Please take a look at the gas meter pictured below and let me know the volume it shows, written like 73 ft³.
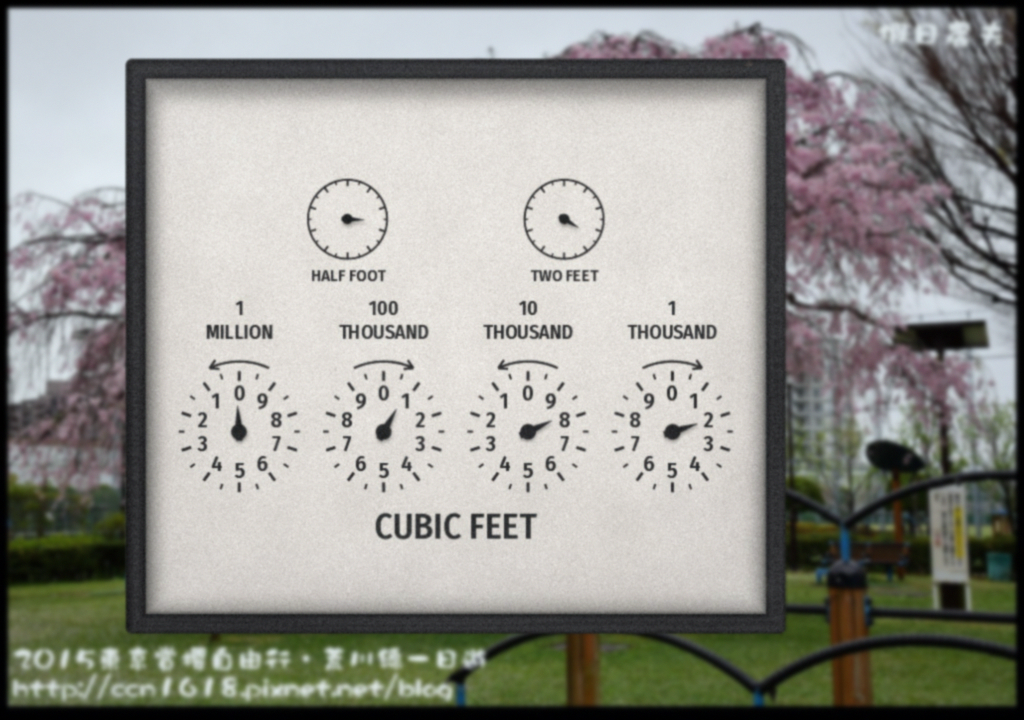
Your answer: 8200 ft³
